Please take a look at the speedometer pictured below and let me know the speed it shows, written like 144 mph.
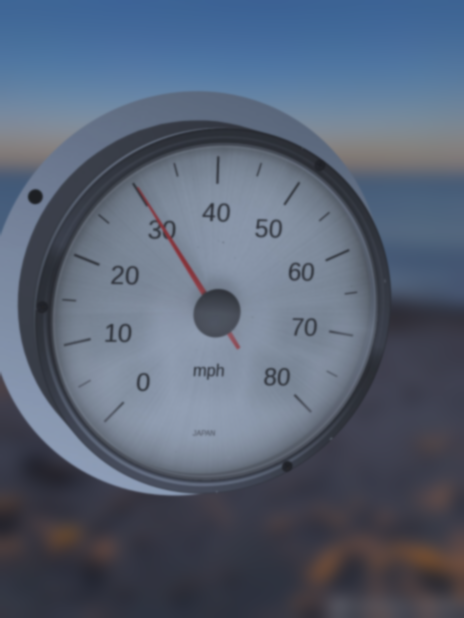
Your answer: 30 mph
